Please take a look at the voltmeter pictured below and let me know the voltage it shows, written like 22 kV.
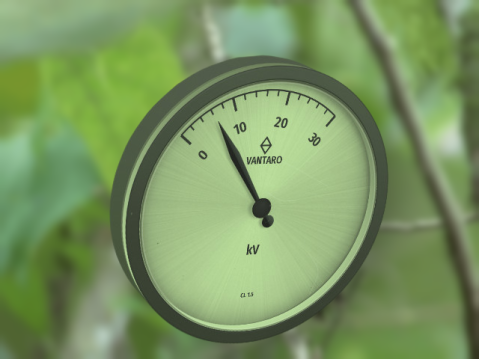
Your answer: 6 kV
